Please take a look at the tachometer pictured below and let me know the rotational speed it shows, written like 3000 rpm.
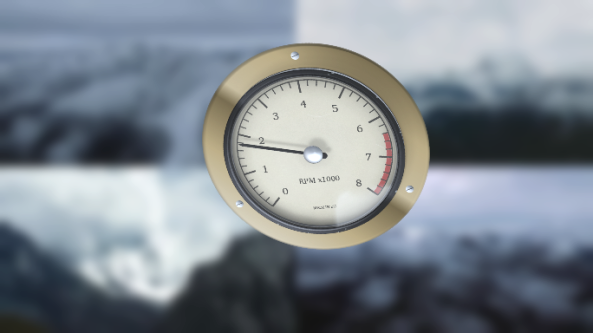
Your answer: 1800 rpm
